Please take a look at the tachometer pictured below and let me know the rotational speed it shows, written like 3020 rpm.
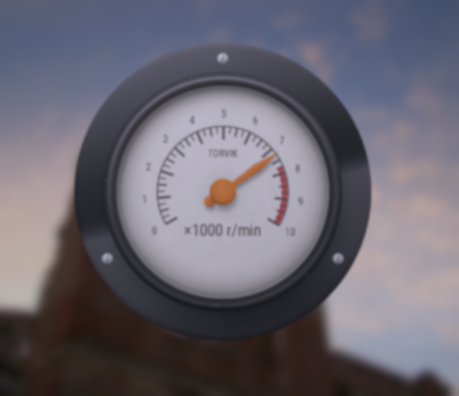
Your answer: 7250 rpm
